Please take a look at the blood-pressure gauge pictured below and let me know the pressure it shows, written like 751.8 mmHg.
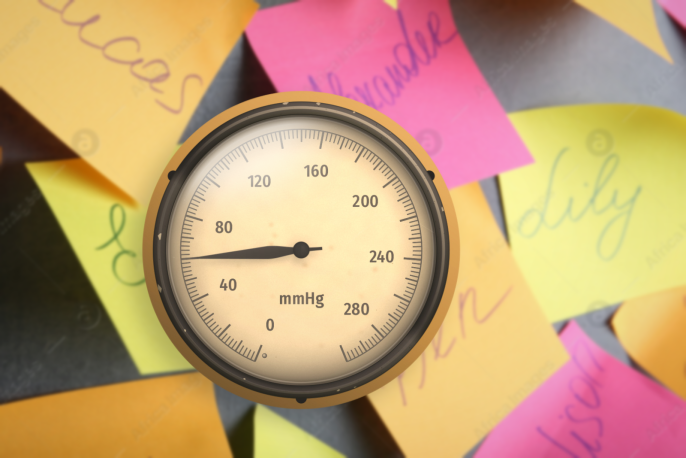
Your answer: 60 mmHg
